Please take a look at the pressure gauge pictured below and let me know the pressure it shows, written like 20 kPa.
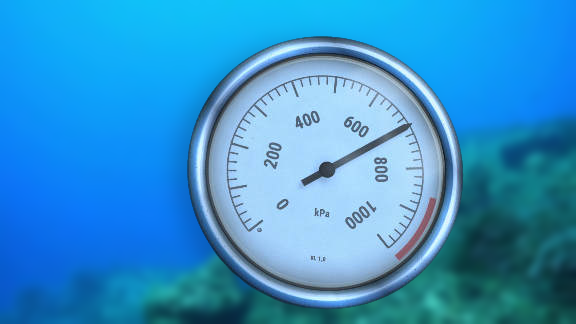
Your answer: 700 kPa
